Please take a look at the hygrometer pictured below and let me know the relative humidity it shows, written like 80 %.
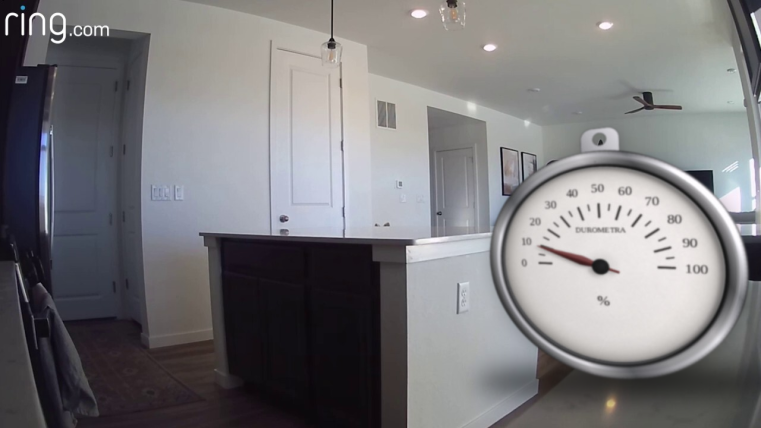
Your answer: 10 %
